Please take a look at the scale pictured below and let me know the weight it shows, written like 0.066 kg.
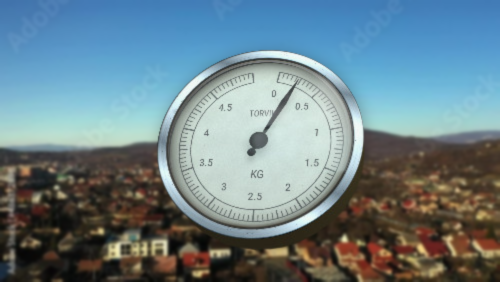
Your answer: 0.25 kg
